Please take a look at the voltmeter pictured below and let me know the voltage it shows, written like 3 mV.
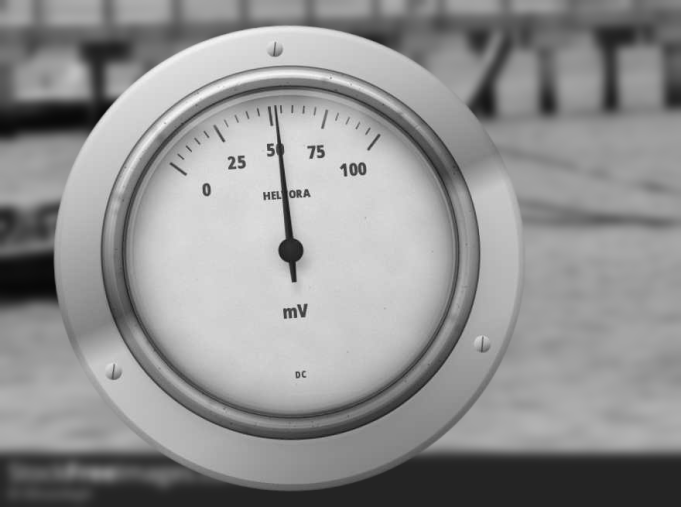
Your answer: 52.5 mV
